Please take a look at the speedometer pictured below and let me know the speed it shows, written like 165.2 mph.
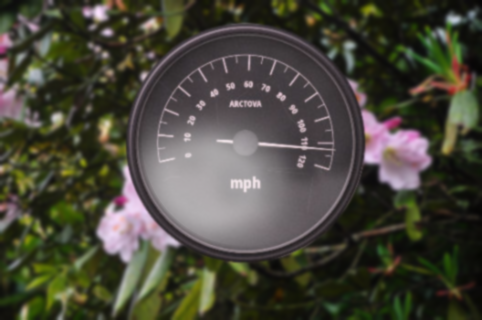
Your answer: 112.5 mph
